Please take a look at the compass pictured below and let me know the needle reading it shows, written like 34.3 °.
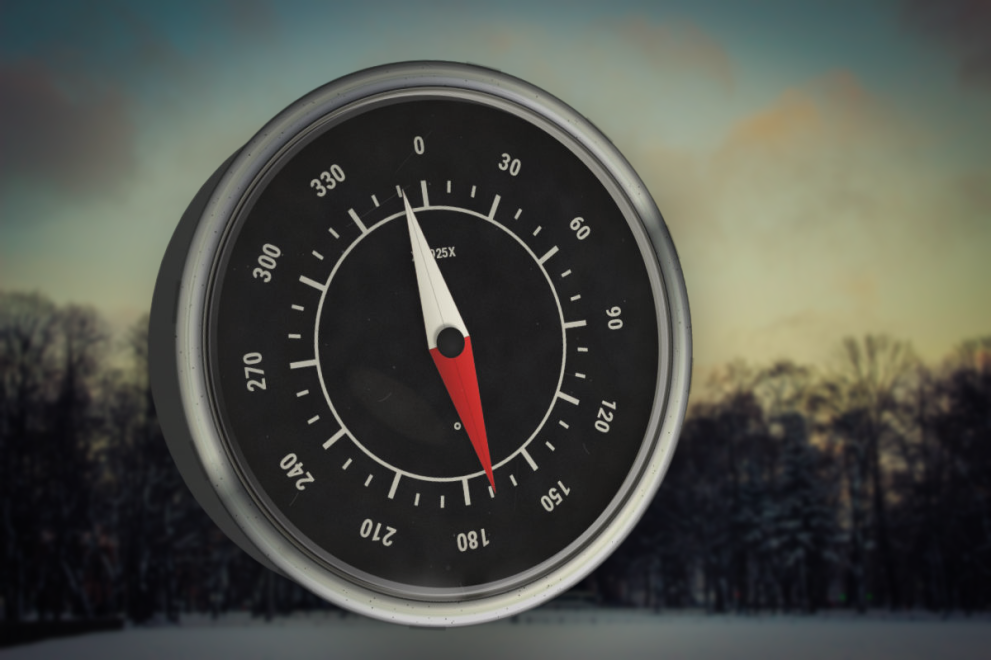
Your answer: 170 °
